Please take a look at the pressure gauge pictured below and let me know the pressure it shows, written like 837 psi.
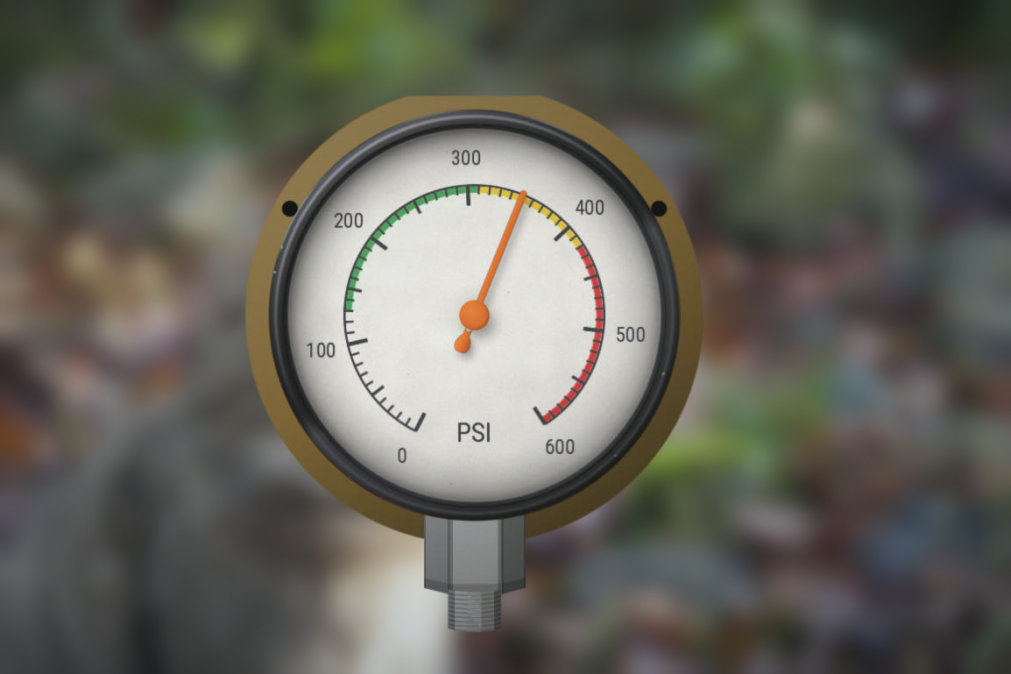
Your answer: 350 psi
